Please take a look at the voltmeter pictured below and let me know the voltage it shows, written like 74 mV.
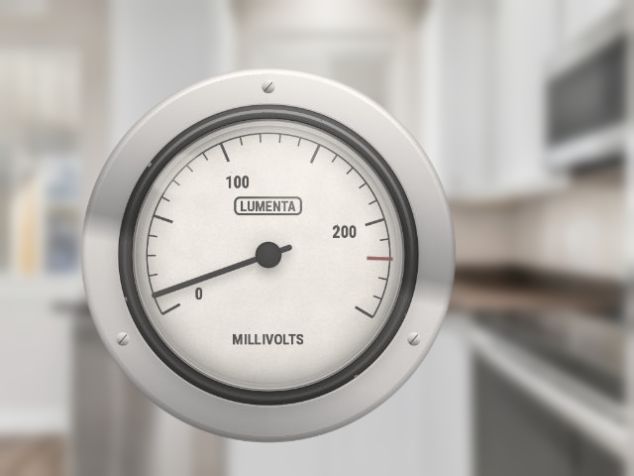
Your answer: 10 mV
